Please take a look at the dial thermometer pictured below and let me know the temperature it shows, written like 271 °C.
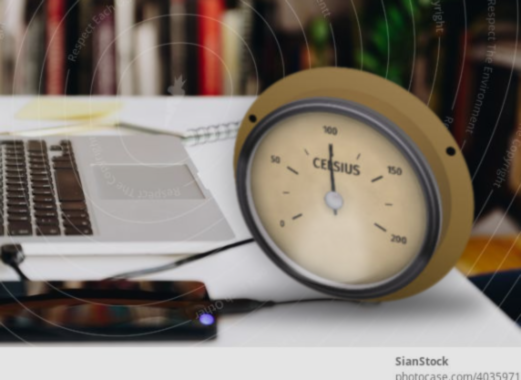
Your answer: 100 °C
